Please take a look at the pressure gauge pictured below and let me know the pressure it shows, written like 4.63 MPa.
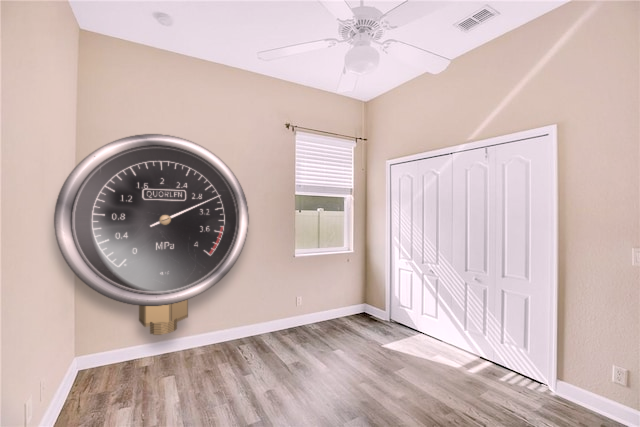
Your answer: 3 MPa
